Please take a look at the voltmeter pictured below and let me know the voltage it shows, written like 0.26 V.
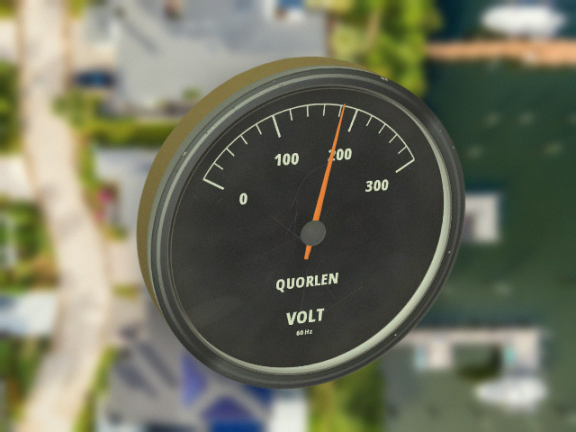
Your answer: 180 V
